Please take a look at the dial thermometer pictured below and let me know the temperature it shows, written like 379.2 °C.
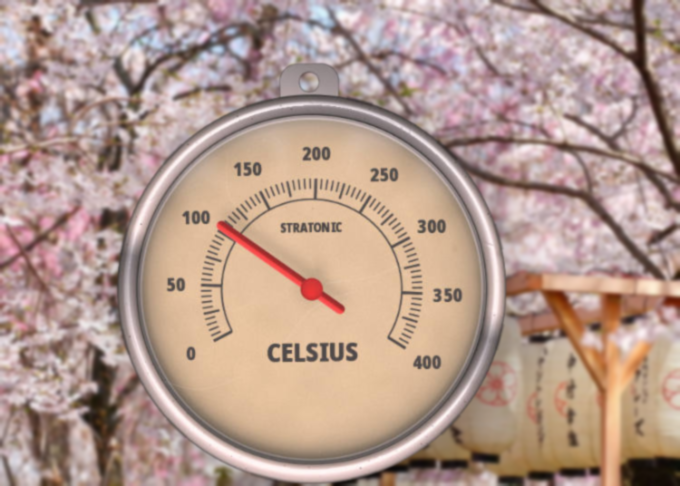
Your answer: 105 °C
